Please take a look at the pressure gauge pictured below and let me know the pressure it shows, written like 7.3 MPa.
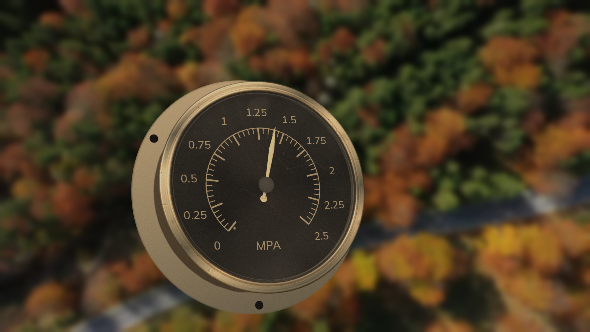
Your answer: 1.4 MPa
